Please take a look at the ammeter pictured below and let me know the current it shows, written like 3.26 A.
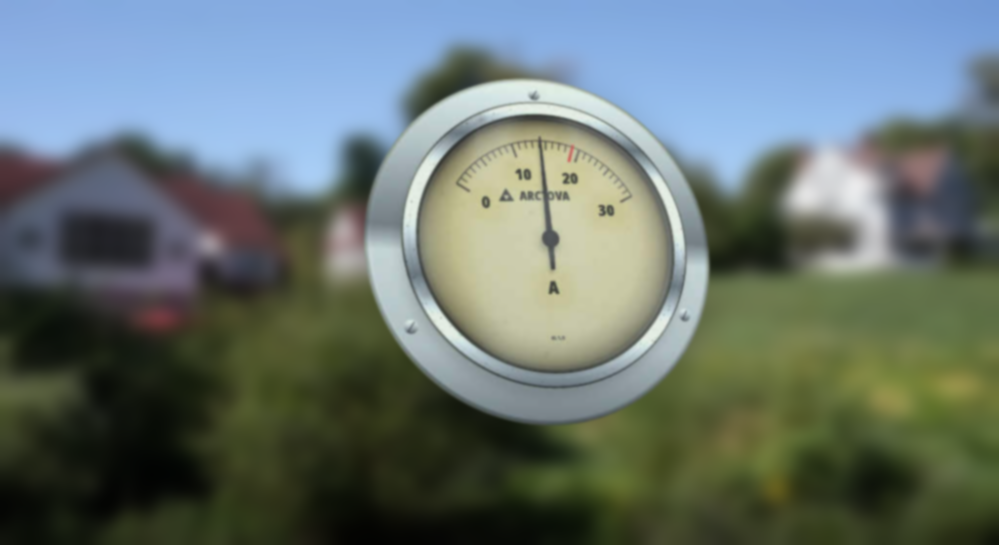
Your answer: 14 A
